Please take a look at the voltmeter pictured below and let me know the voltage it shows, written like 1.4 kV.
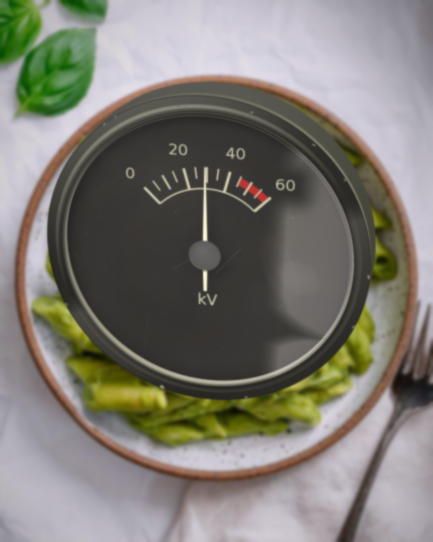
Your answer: 30 kV
